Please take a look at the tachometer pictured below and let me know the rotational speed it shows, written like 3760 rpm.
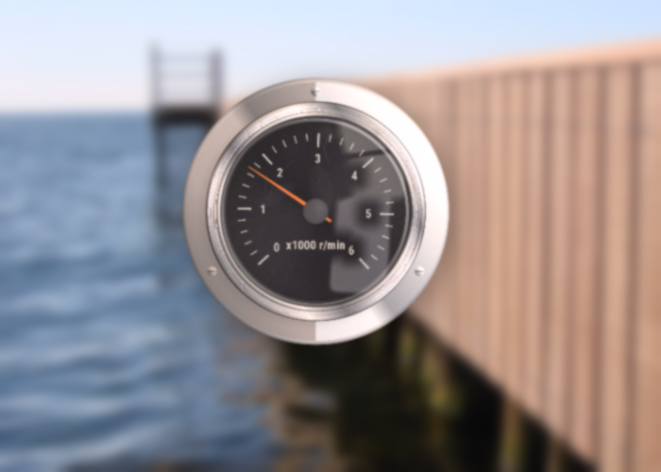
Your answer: 1700 rpm
